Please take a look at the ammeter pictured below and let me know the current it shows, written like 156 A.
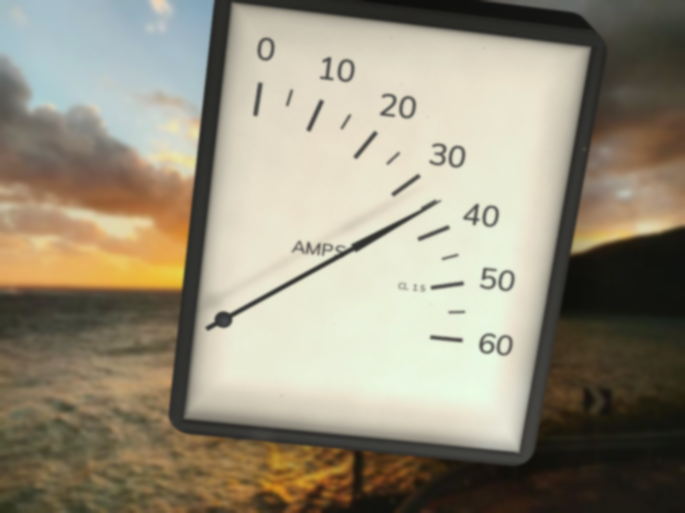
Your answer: 35 A
